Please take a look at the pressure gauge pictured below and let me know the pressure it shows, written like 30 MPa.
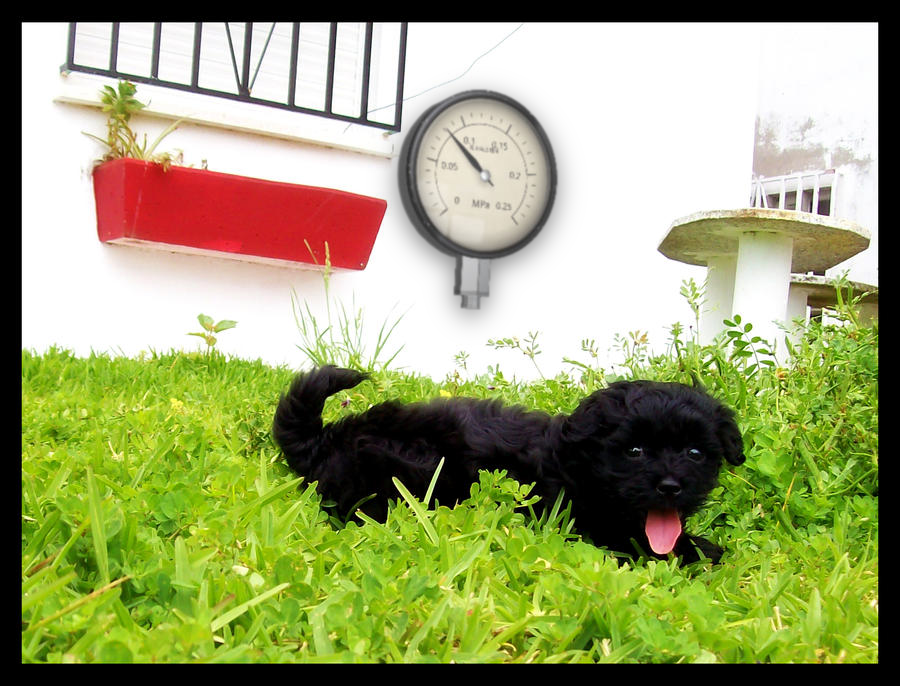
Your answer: 0.08 MPa
